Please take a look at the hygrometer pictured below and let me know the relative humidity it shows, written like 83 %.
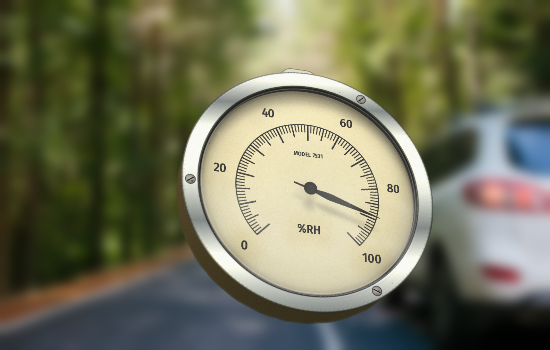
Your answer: 90 %
